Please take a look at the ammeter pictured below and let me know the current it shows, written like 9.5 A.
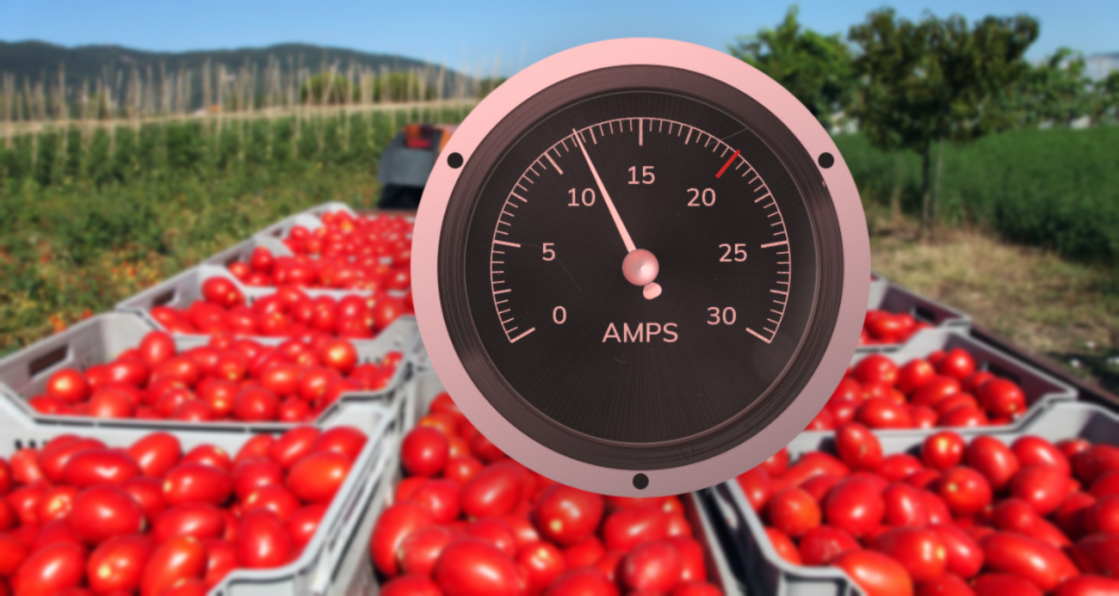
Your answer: 11.75 A
